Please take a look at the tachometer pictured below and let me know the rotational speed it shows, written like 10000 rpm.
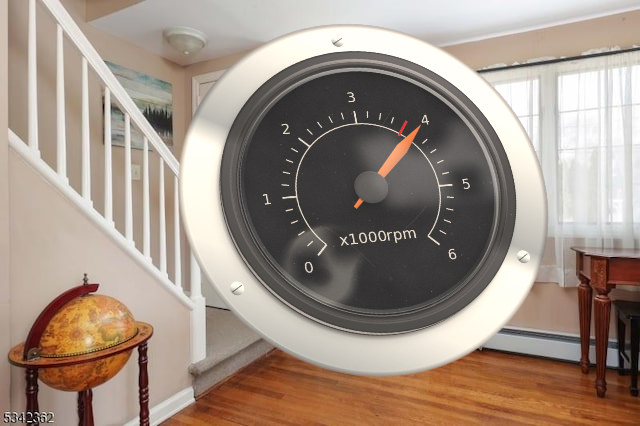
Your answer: 4000 rpm
